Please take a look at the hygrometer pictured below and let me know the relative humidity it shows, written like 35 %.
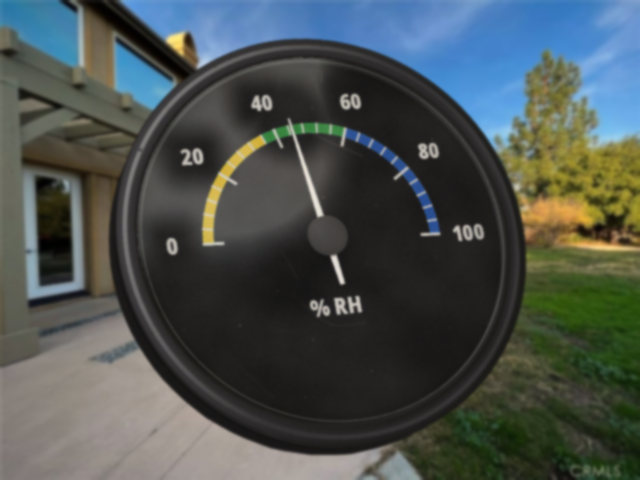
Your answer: 44 %
